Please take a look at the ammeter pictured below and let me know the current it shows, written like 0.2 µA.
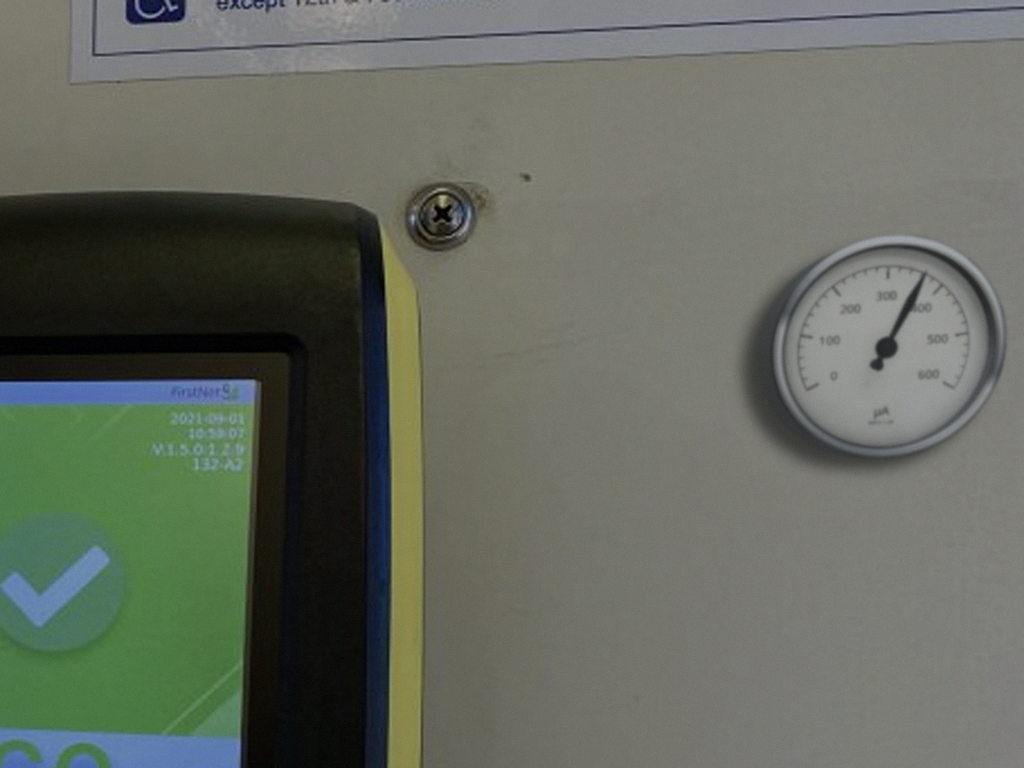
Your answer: 360 µA
